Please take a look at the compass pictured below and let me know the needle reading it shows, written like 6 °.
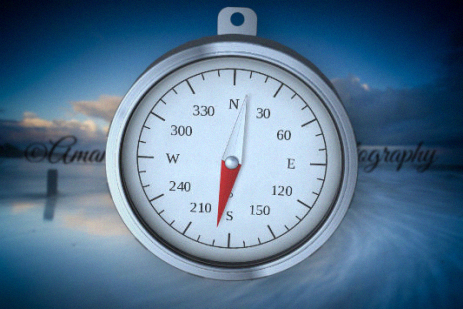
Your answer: 190 °
